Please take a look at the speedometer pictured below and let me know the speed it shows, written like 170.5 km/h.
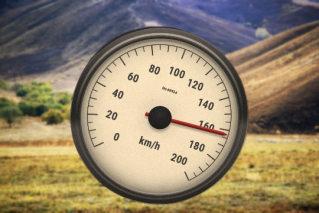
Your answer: 162.5 km/h
